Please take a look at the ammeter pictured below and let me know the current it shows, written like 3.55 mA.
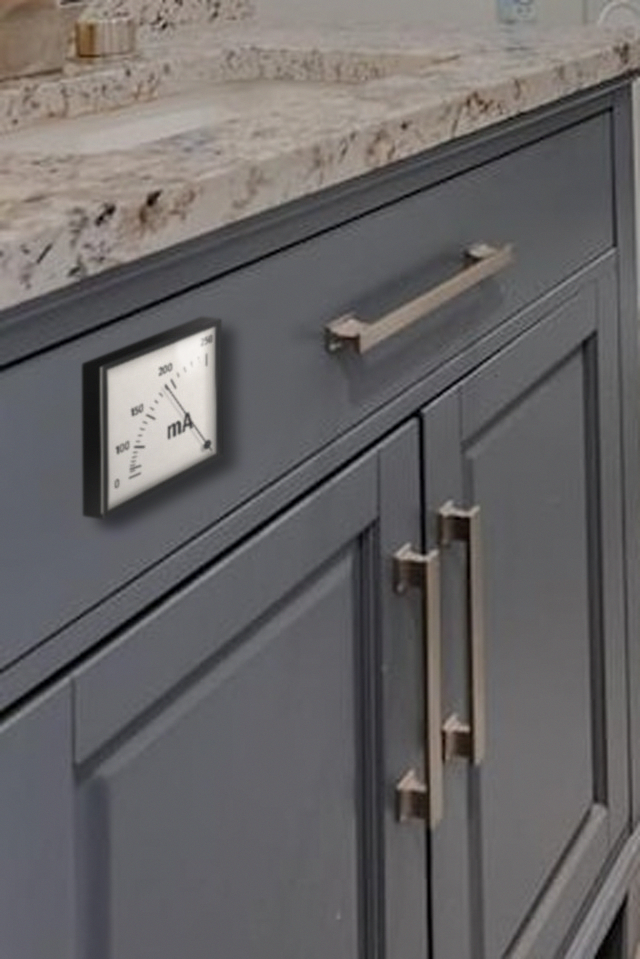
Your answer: 190 mA
